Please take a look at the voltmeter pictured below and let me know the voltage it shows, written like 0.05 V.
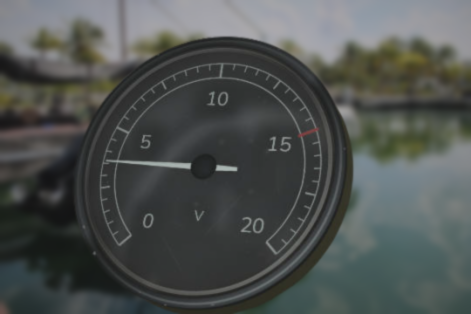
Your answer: 3.5 V
